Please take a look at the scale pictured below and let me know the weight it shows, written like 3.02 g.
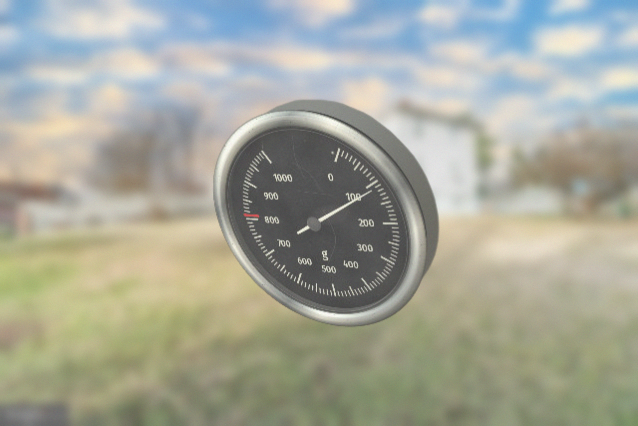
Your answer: 110 g
